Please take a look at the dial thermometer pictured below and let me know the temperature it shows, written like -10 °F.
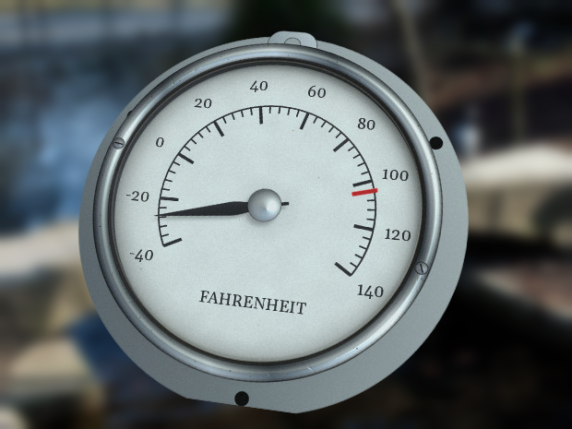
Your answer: -28 °F
